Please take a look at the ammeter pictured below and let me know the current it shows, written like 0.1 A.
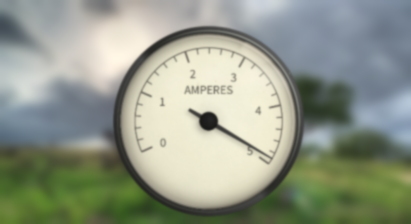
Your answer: 4.9 A
